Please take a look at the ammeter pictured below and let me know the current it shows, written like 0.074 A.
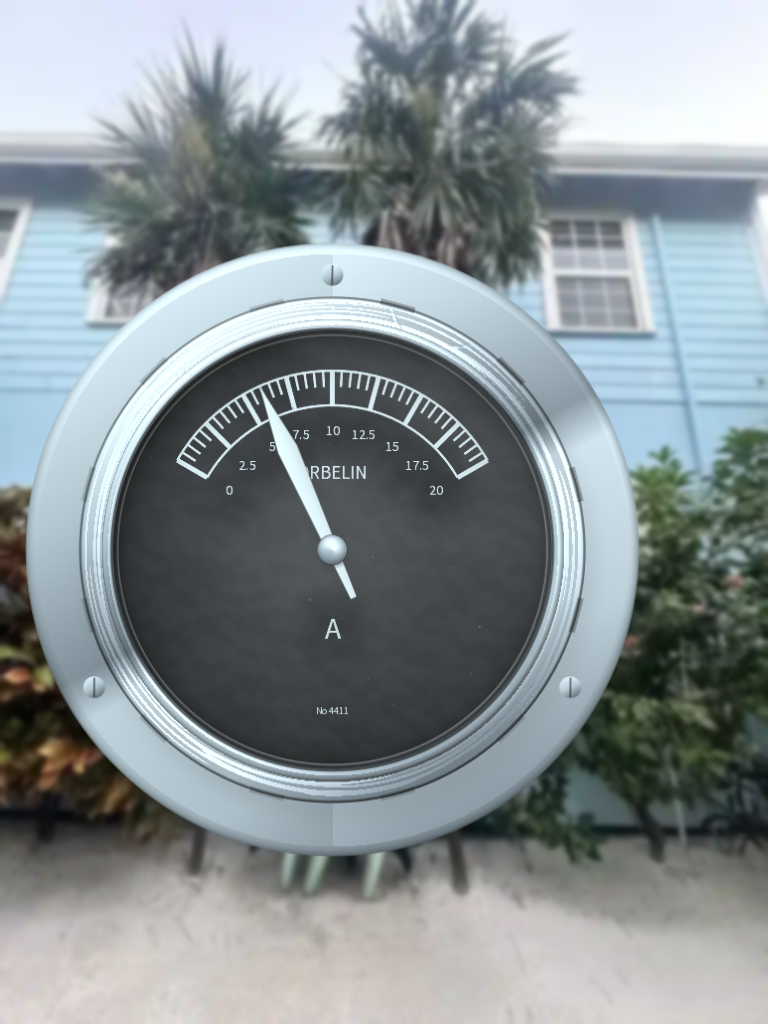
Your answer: 6 A
